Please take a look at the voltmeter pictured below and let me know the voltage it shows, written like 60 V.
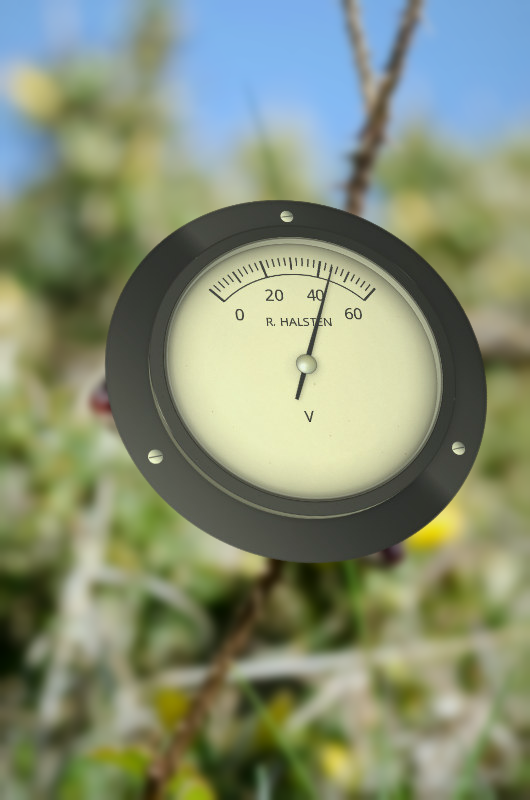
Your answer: 44 V
